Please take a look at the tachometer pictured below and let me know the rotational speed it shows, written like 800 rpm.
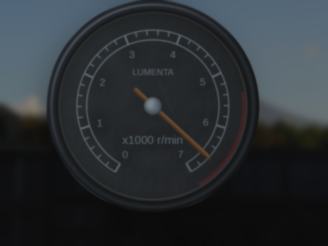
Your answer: 6600 rpm
